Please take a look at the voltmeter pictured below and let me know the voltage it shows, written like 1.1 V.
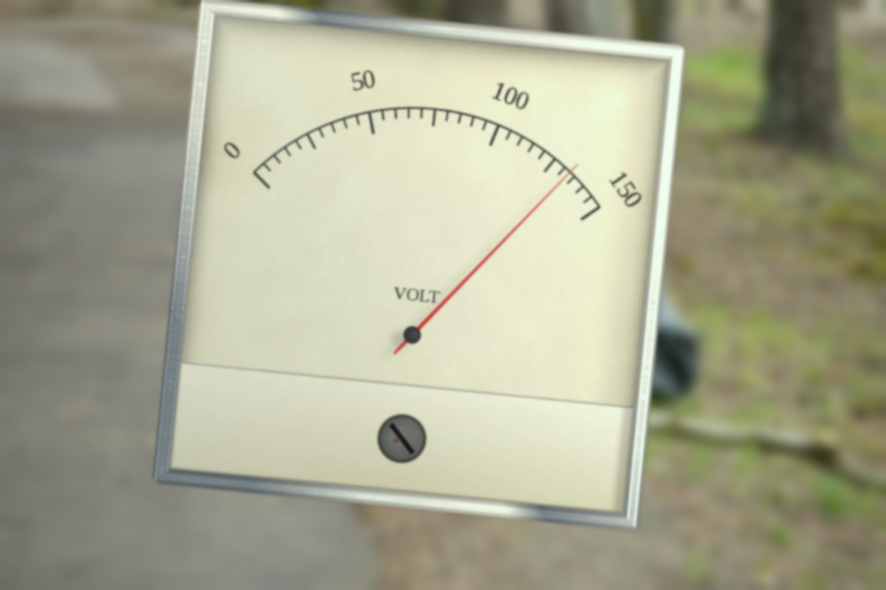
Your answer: 132.5 V
